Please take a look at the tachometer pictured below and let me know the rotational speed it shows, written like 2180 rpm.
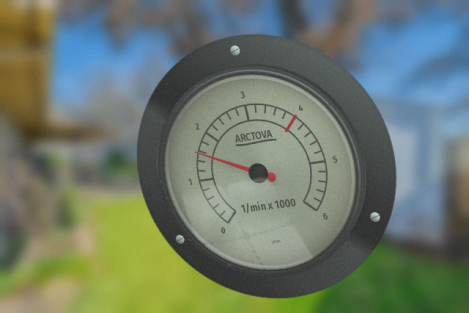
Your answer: 1600 rpm
